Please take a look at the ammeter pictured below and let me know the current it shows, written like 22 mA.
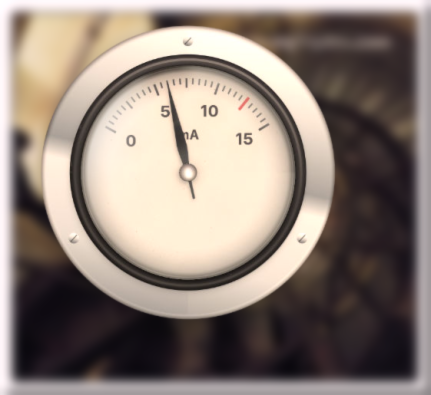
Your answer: 6 mA
